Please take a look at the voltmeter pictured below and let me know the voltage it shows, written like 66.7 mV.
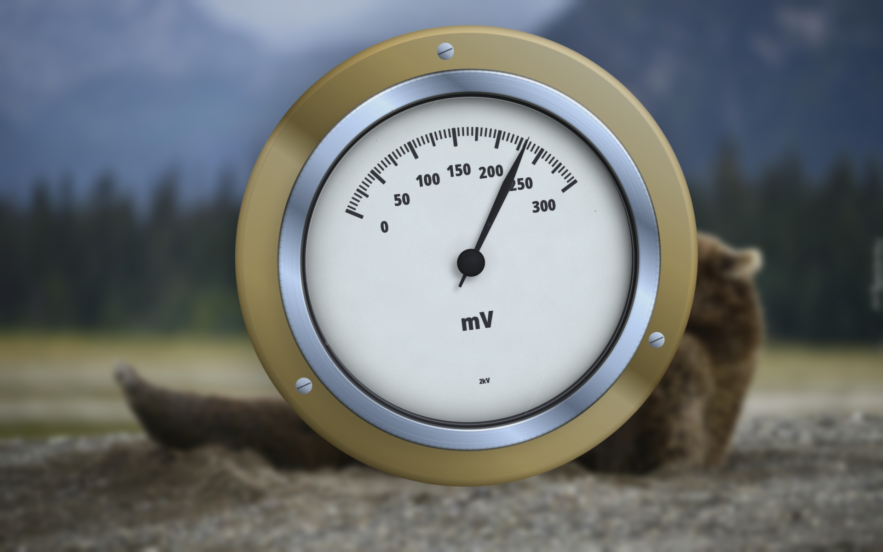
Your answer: 230 mV
